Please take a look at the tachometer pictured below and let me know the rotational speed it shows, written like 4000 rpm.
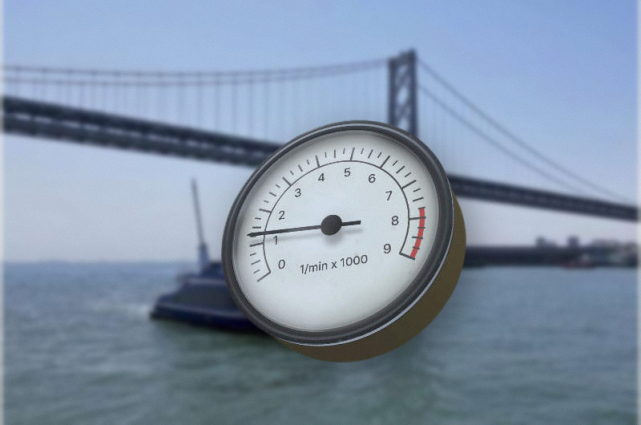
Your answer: 1250 rpm
